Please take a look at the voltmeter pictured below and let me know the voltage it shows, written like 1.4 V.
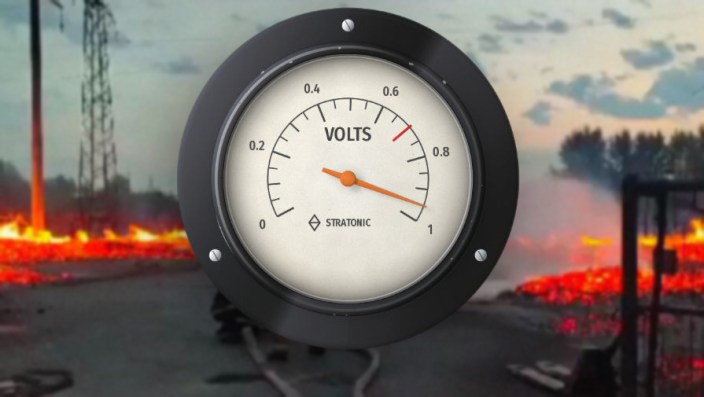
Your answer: 0.95 V
